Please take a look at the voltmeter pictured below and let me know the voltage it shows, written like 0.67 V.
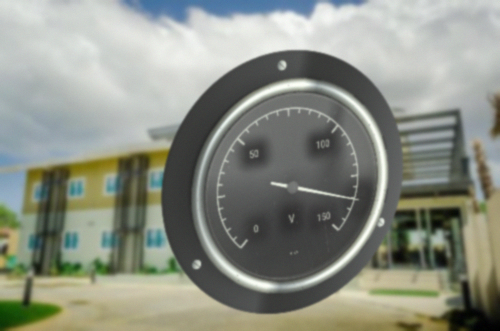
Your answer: 135 V
